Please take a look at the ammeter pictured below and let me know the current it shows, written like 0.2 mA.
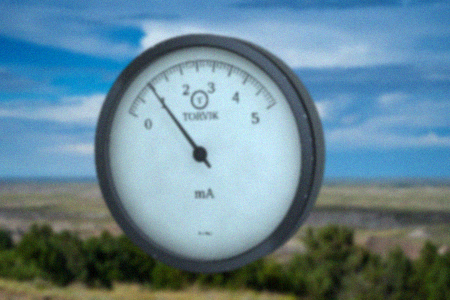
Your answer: 1 mA
